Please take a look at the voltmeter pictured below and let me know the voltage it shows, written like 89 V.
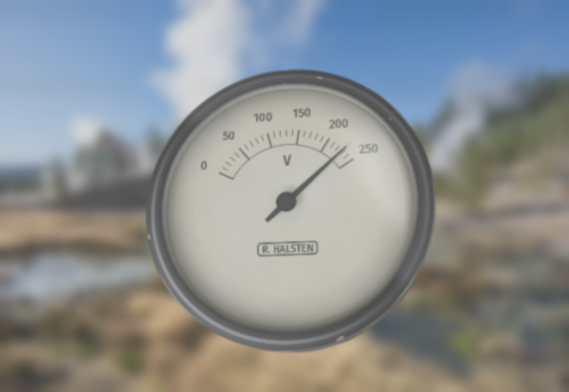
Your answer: 230 V
